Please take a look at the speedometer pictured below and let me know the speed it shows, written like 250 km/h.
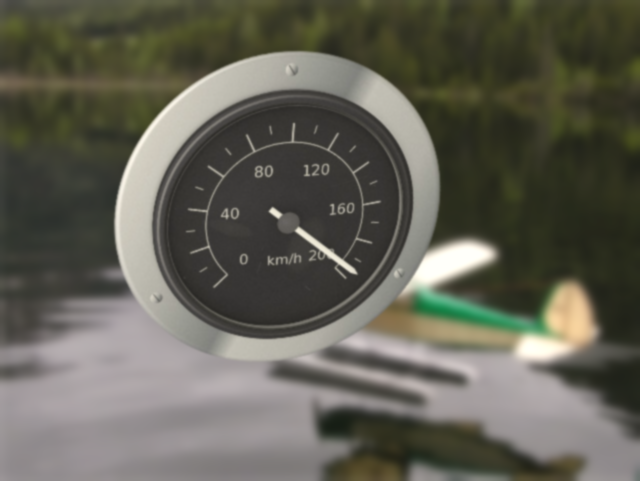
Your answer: 195 km/h
